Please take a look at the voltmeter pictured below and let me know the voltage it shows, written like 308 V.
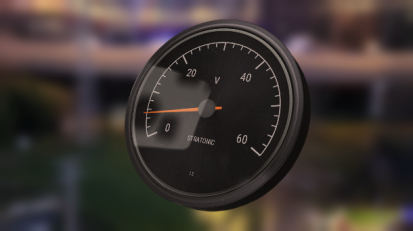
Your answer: 5 V
